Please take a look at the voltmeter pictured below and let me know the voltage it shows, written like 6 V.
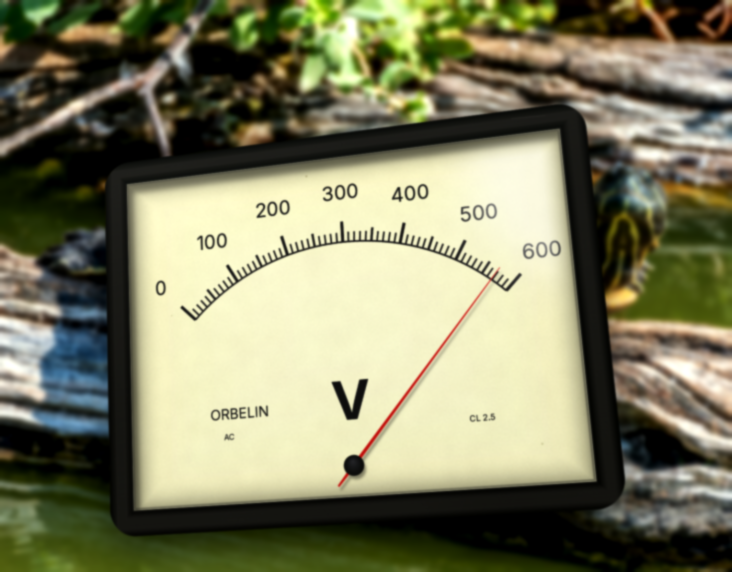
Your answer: 570 V
